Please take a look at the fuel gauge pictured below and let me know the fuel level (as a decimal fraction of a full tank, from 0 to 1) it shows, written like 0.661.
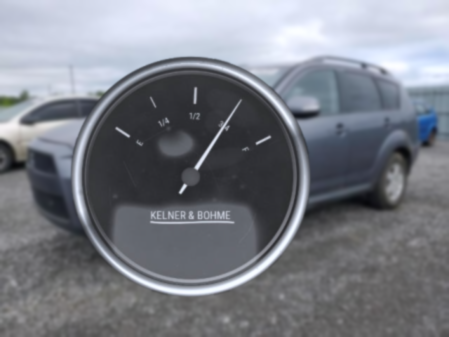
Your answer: 0.75
